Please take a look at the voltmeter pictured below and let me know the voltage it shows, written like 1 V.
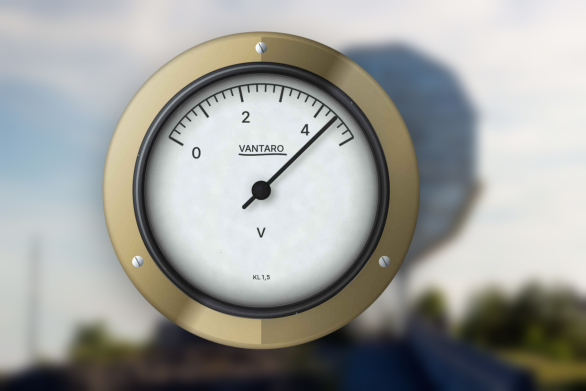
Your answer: 4.4 V
